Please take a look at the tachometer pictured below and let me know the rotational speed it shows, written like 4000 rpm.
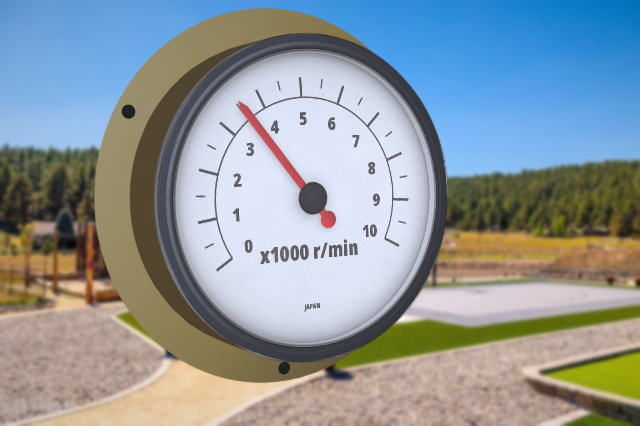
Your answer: 3500 rpm
